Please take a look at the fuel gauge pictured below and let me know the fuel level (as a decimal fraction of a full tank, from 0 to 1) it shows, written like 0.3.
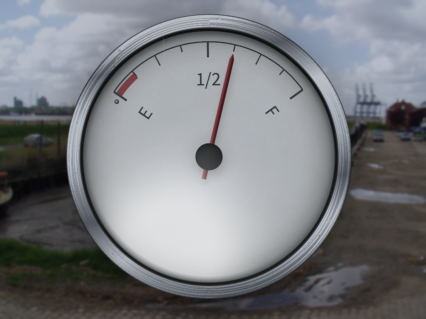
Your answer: 0.625
